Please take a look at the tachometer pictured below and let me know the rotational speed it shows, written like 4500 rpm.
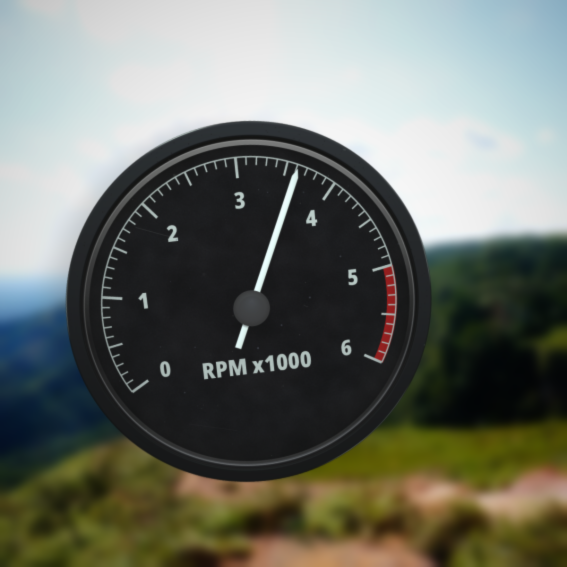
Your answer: 3600 rpm
